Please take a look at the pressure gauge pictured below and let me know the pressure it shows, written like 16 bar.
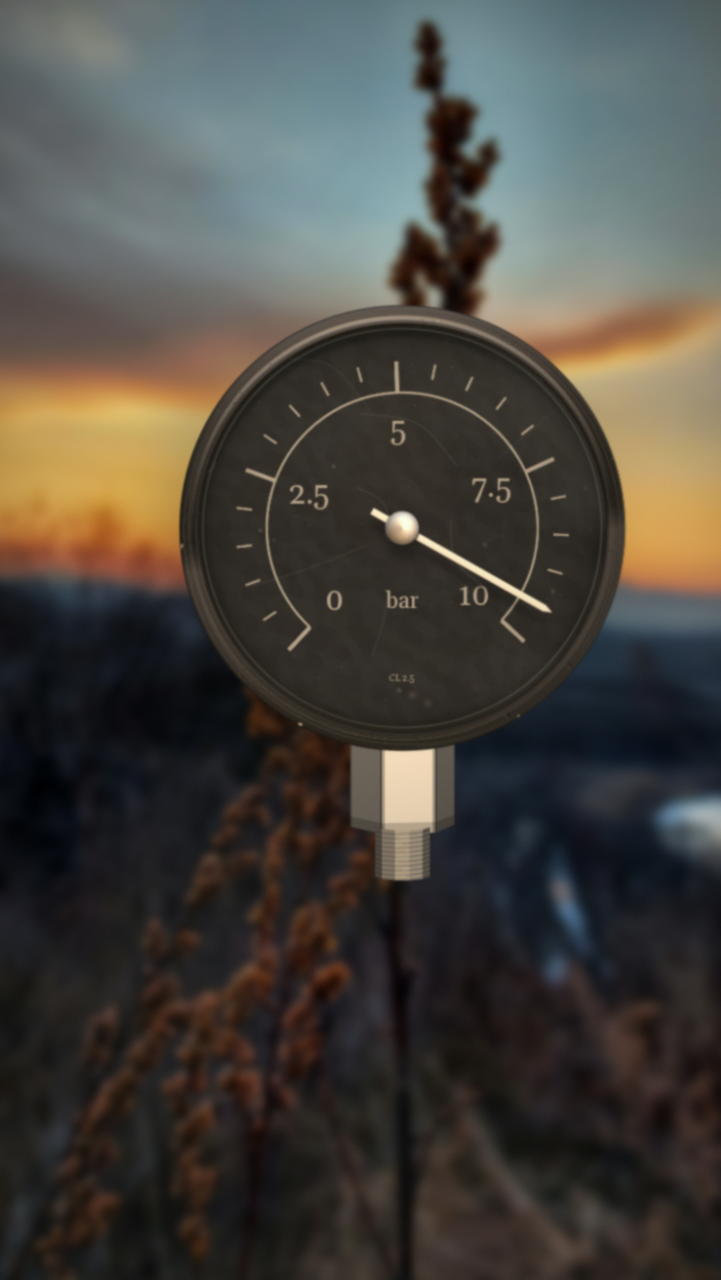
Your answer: 9.5 bar
